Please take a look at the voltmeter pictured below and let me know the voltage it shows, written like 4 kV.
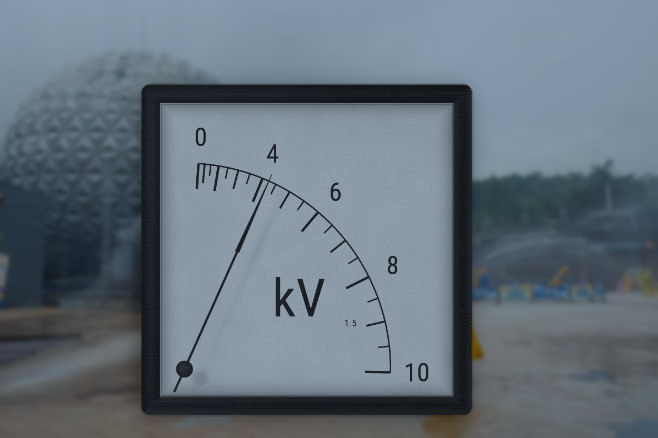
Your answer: 4.25 kV
